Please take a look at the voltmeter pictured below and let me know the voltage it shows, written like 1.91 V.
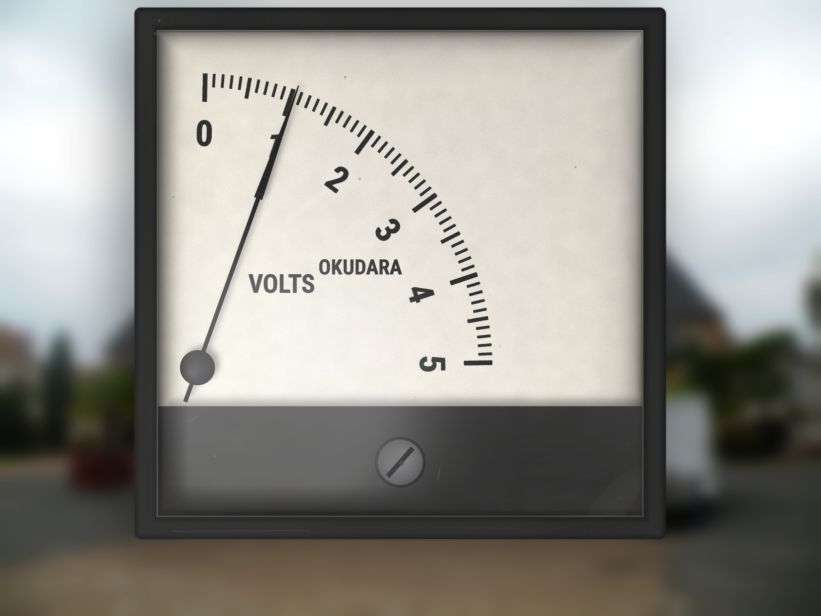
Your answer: 1.05 V
